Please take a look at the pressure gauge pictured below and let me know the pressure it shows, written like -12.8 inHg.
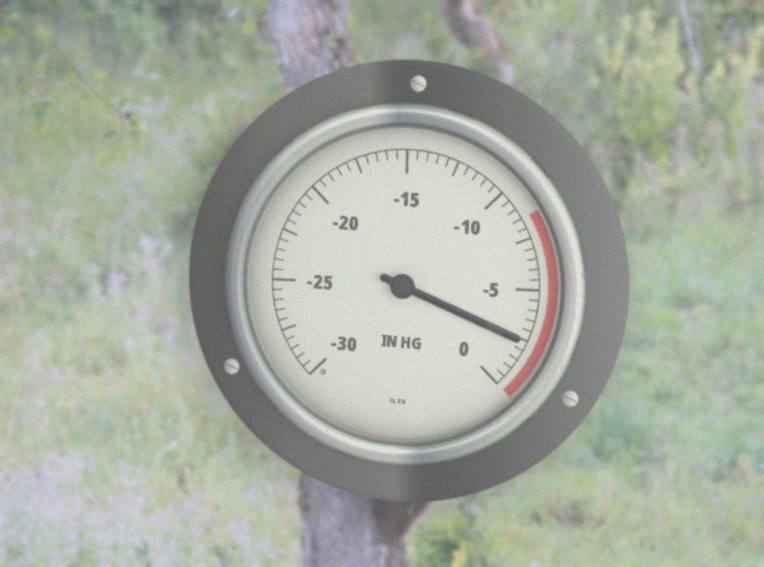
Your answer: -2.5 inHg
